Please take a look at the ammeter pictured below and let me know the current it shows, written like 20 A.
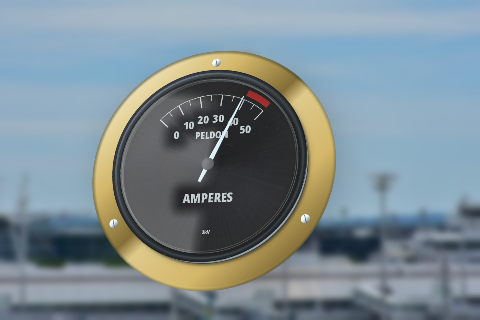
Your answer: 40 A
